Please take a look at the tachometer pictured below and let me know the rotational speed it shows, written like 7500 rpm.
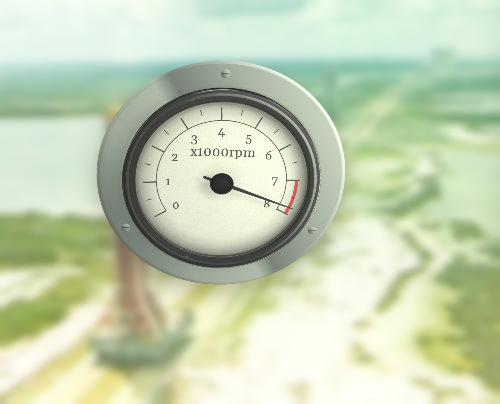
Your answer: 7750 rpm
